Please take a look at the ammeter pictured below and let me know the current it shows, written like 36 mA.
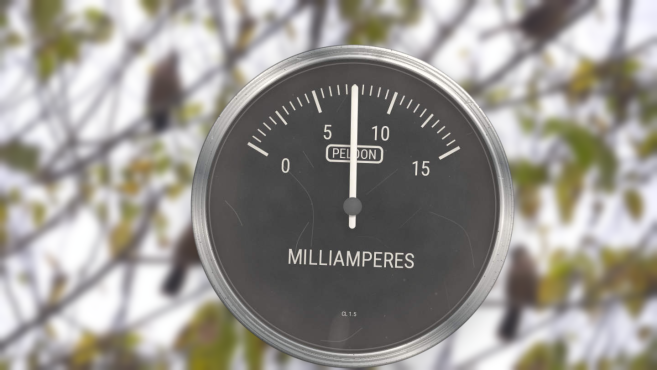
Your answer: 7.5 mA
